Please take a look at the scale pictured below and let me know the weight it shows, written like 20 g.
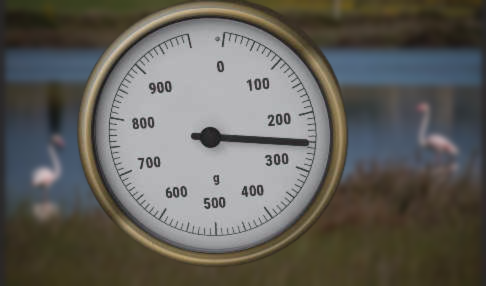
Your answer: 250 g
